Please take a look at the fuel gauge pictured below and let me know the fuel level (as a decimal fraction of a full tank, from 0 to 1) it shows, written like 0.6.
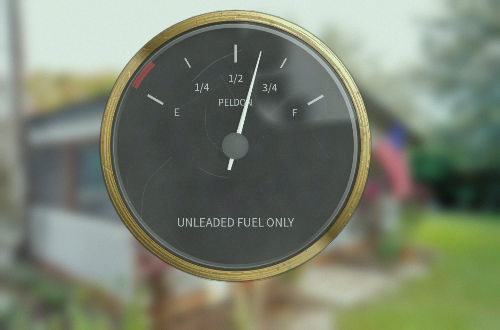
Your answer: 0.625
